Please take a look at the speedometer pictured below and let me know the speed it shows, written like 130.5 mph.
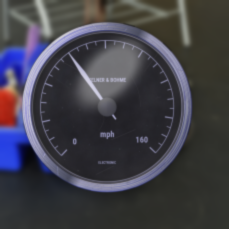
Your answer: 60 mph
